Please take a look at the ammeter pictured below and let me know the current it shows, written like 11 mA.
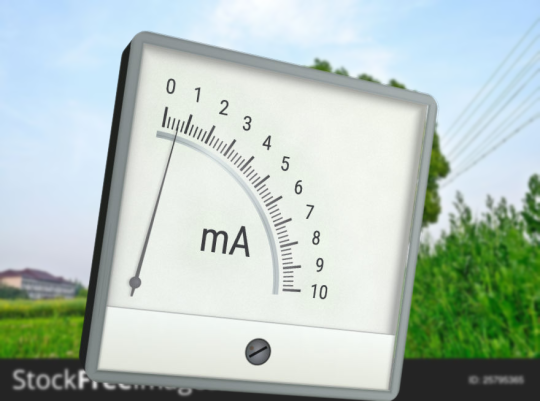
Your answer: 0.6 mA
